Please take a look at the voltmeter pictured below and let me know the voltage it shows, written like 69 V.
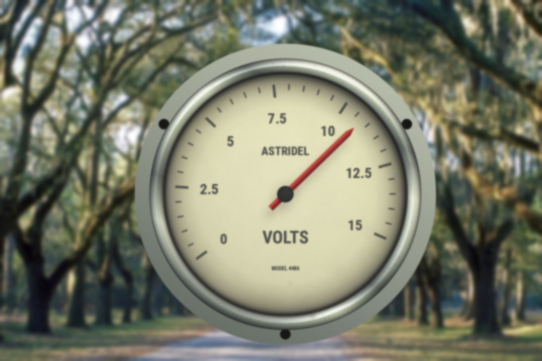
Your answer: 10.75 V
